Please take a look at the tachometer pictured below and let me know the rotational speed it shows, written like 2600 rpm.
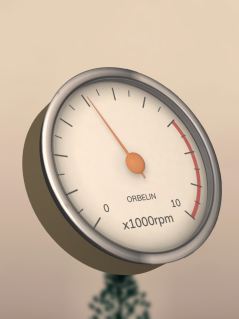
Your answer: 4000 rpm
